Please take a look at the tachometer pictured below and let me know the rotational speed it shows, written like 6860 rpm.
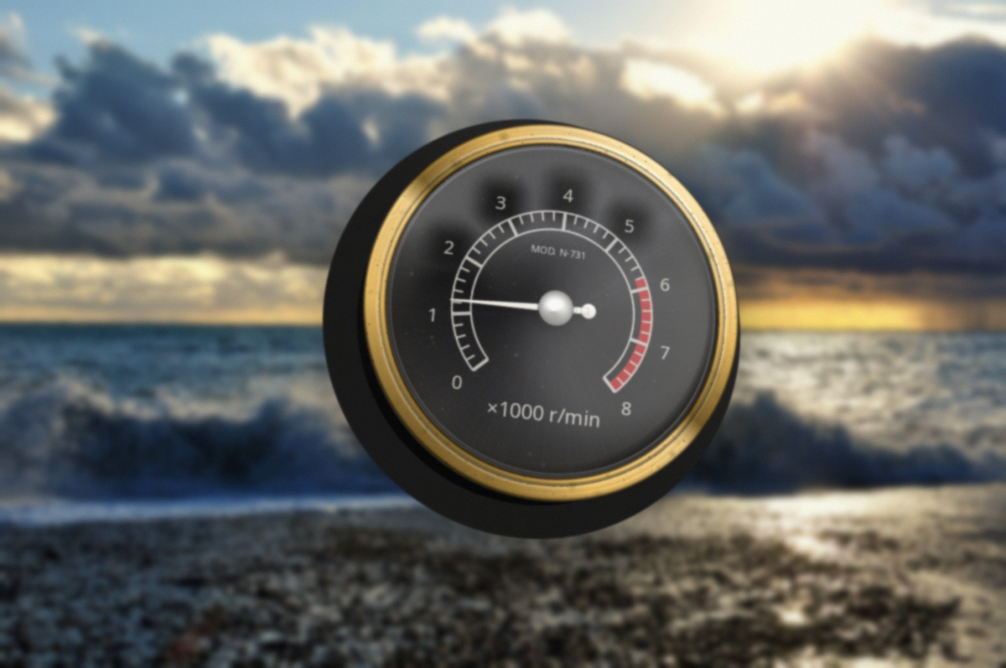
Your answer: 1200 rpm
